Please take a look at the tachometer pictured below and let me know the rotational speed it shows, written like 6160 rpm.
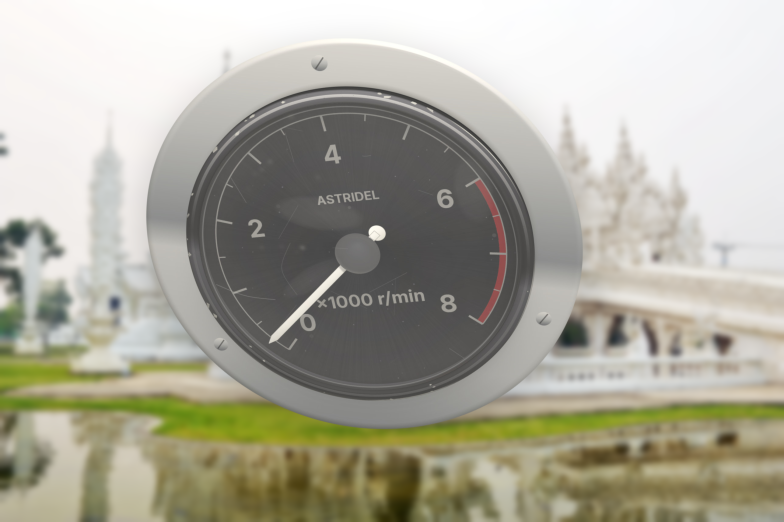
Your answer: 250 rpm
